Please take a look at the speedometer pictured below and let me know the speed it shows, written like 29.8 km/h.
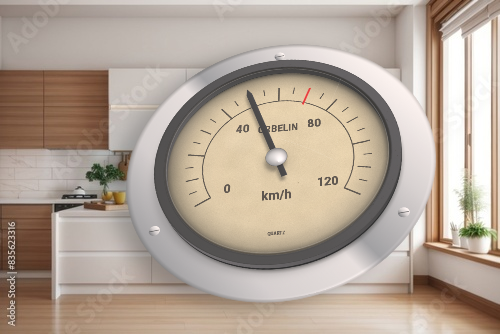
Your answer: 50 km/h
